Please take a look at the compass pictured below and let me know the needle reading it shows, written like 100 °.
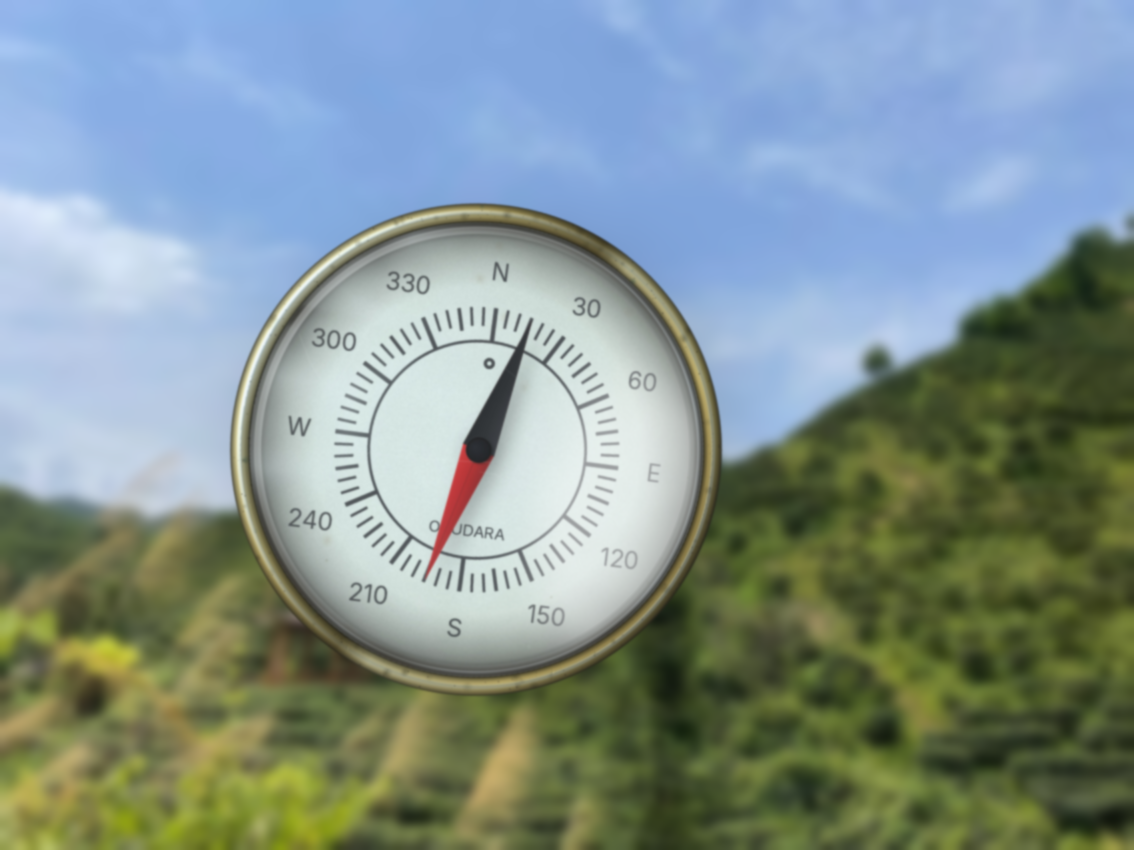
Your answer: 195 °
